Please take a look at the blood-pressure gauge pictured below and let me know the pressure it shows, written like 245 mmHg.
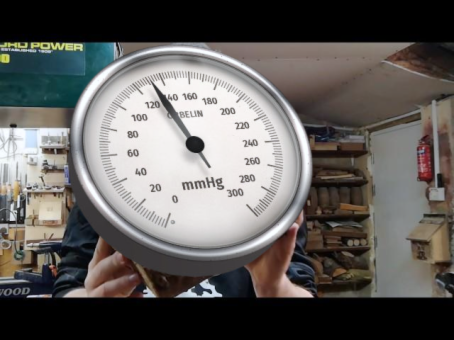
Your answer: 130 mmHg
